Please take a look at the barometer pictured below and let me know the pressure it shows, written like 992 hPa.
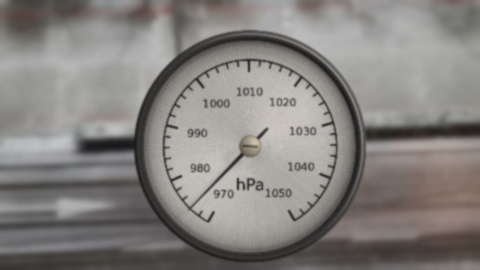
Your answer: 974 hPa
